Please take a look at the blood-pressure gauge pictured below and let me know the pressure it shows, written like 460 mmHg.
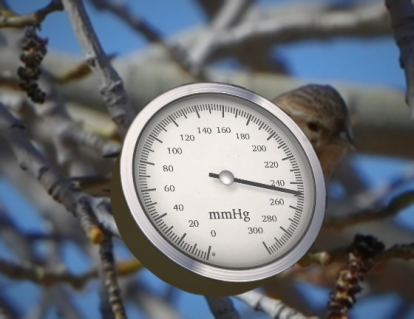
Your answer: 250 mmHg
